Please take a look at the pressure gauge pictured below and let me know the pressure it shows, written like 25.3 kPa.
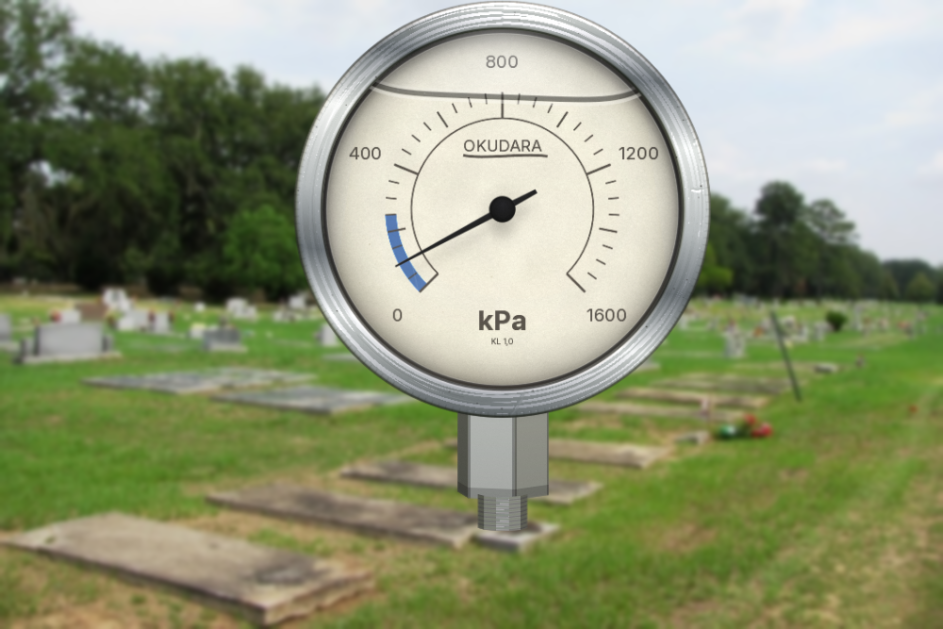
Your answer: 100 kPa
